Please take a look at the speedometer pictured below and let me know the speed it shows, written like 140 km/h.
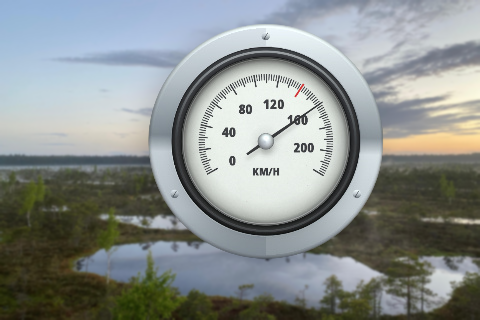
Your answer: 160 km/h
